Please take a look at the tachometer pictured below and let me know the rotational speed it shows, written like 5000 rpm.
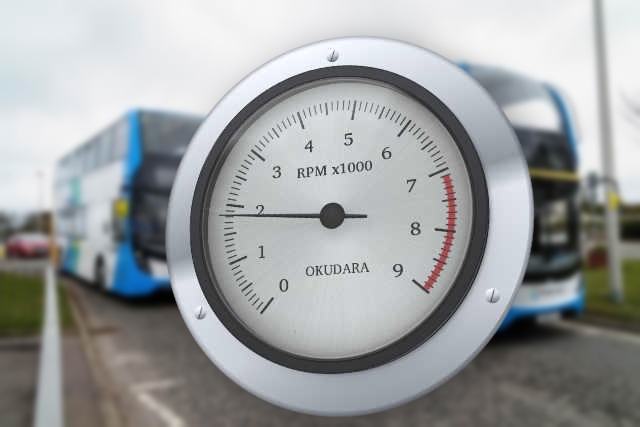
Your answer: 1800 rpm
